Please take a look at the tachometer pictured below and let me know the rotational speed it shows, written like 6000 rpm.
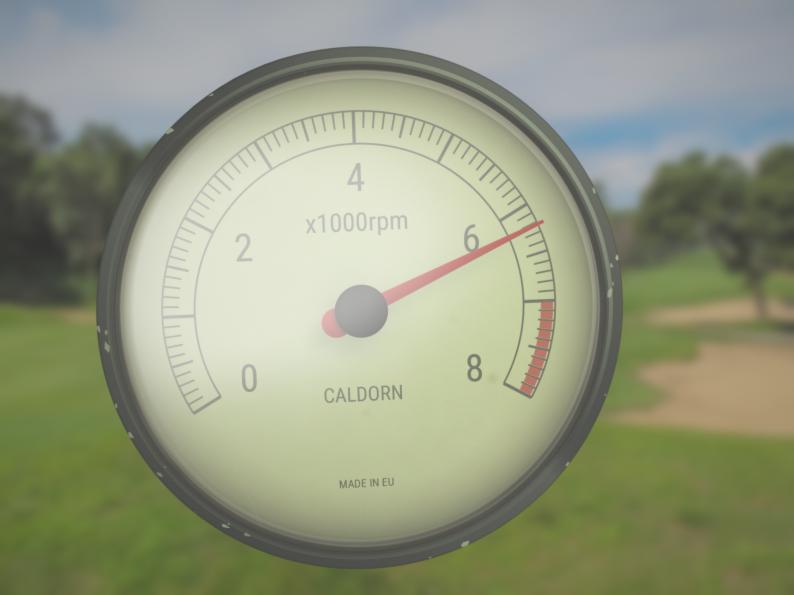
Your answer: 6200 rpm
